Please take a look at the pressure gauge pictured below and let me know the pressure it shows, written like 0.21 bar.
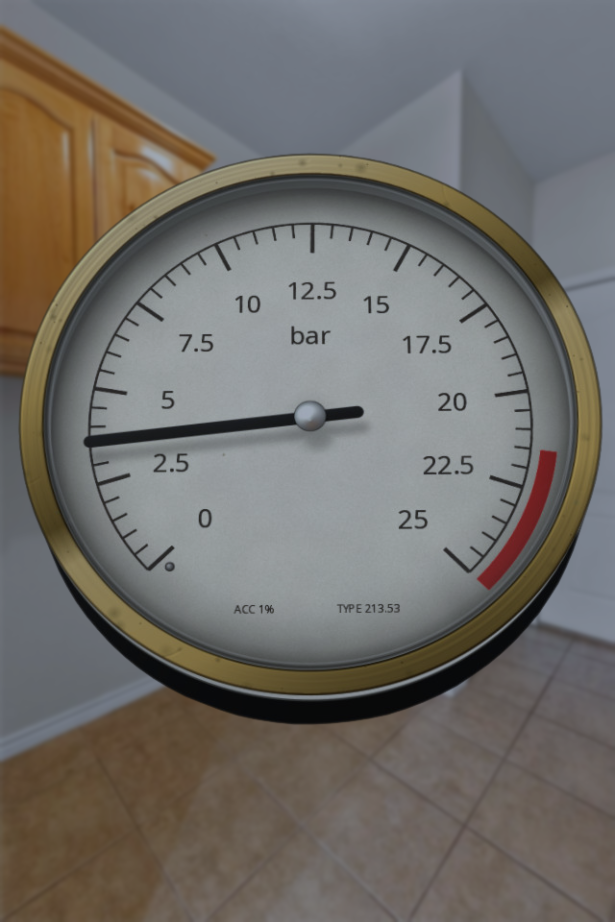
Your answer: 3.5 bar
